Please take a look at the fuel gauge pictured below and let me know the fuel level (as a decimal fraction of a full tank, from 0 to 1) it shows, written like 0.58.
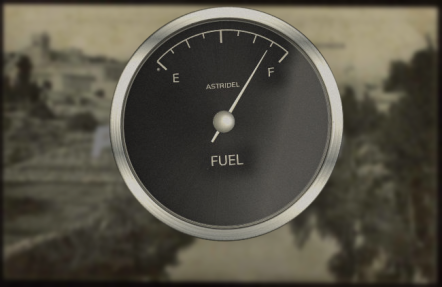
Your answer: 0.875
